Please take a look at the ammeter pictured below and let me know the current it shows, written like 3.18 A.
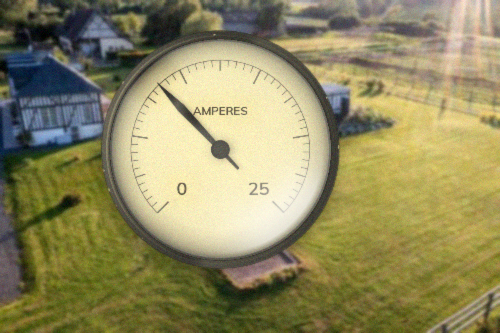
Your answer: 8.5 A
